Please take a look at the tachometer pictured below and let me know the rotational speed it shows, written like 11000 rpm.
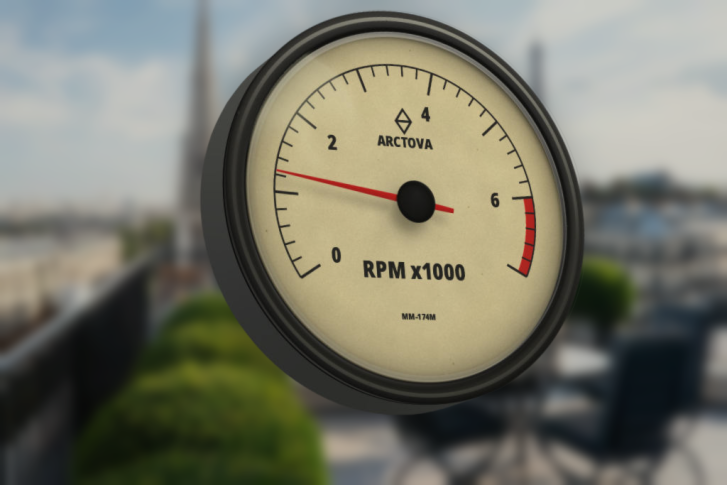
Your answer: 1200 rpm
